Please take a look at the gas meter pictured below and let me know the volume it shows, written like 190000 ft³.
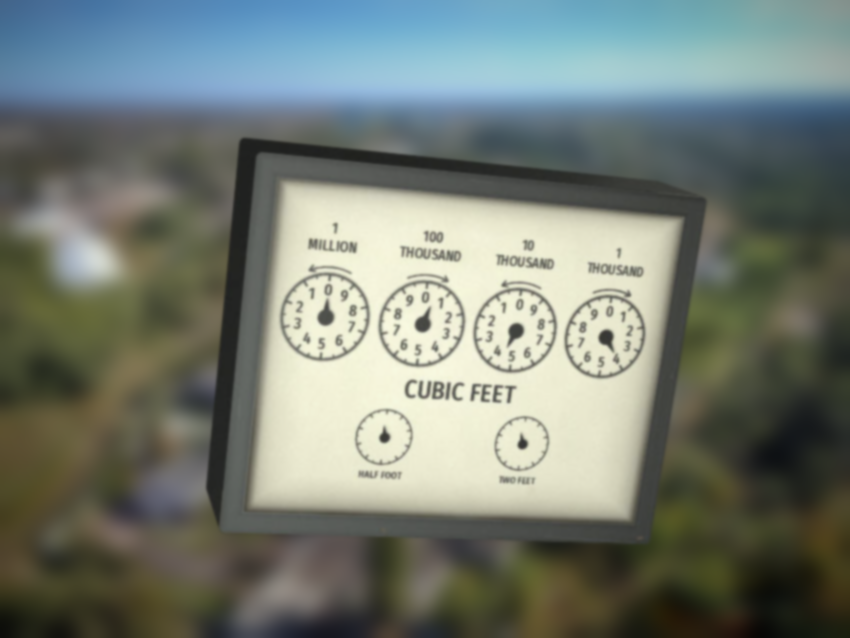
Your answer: 4400 ft³
